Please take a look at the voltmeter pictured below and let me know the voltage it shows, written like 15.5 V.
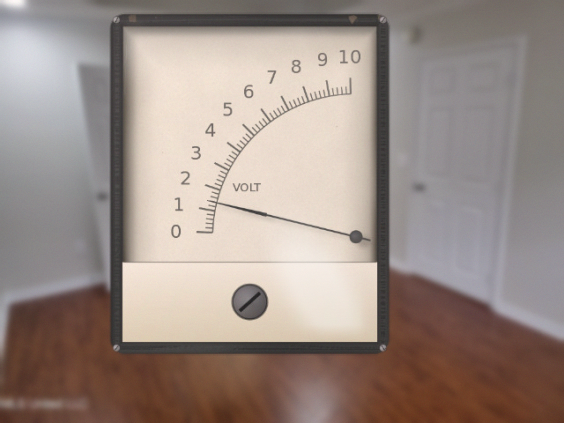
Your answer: 1.4 V
